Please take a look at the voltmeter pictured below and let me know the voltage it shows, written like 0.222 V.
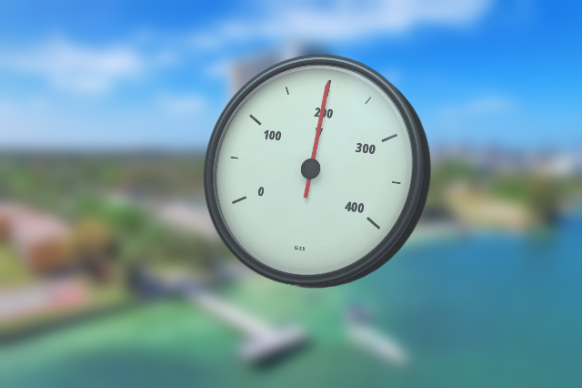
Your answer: 200 V
